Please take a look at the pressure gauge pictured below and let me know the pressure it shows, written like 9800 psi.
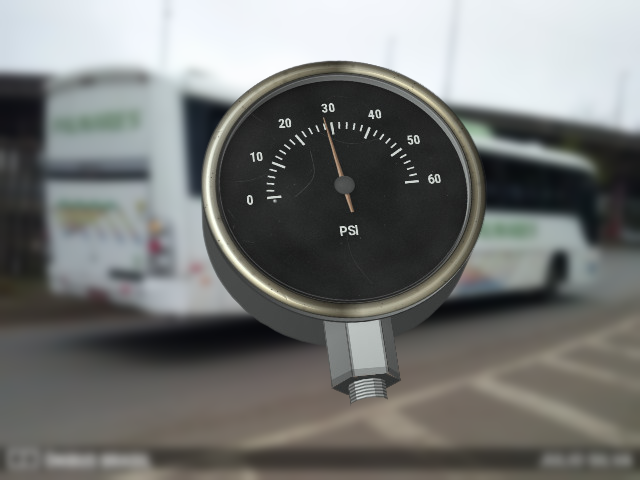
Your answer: 28 psi
